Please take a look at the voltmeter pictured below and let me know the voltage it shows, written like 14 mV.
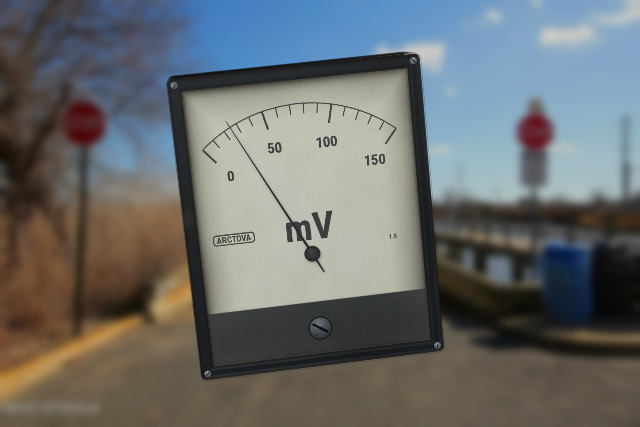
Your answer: 25 mV
